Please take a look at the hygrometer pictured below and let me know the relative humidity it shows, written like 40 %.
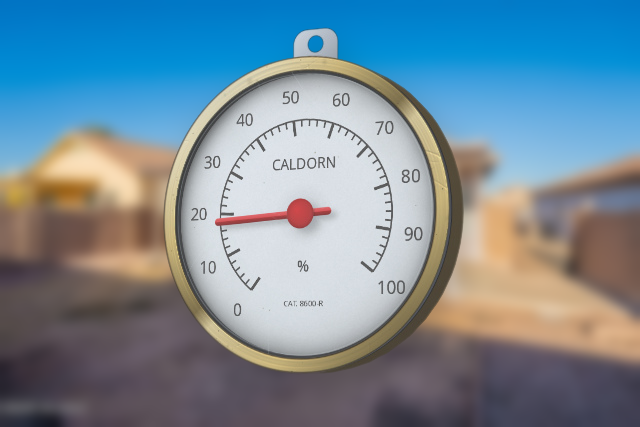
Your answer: 18 %
